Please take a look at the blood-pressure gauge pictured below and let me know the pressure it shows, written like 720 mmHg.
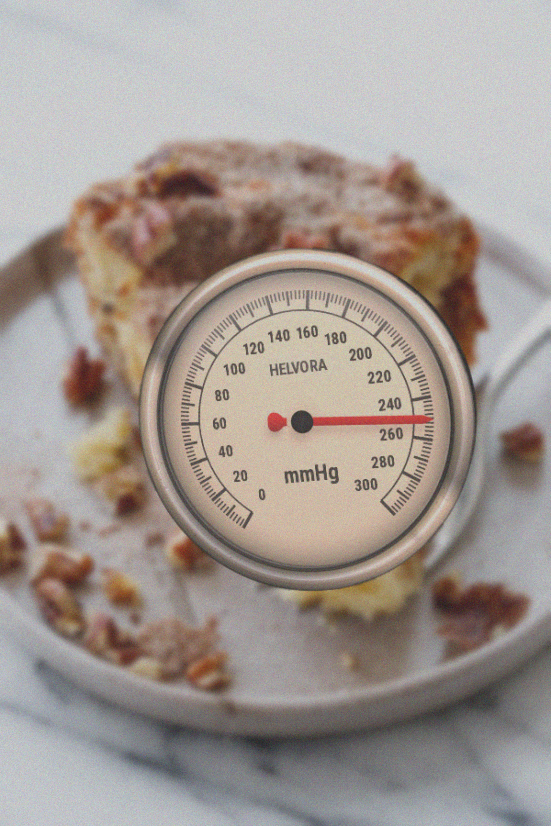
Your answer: 250 mmHg
